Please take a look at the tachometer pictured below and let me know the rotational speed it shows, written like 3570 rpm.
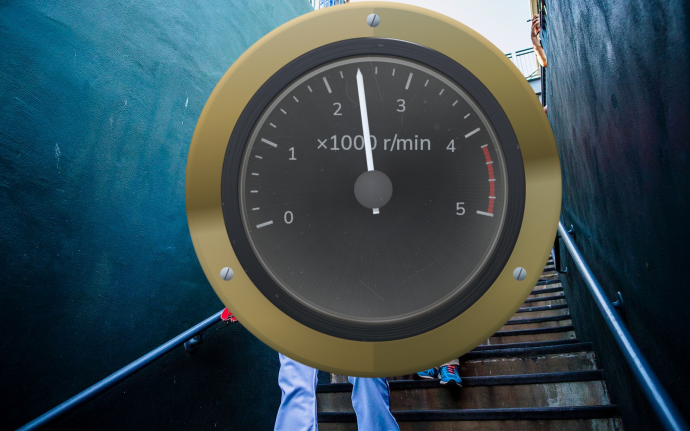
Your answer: 2400 rpm
